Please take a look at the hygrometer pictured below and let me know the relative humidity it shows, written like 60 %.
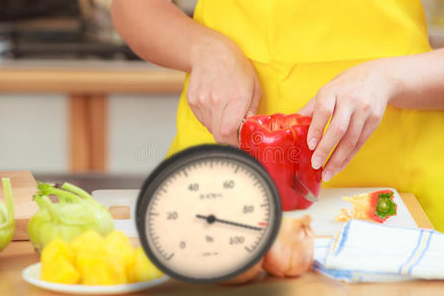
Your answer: 90 %
